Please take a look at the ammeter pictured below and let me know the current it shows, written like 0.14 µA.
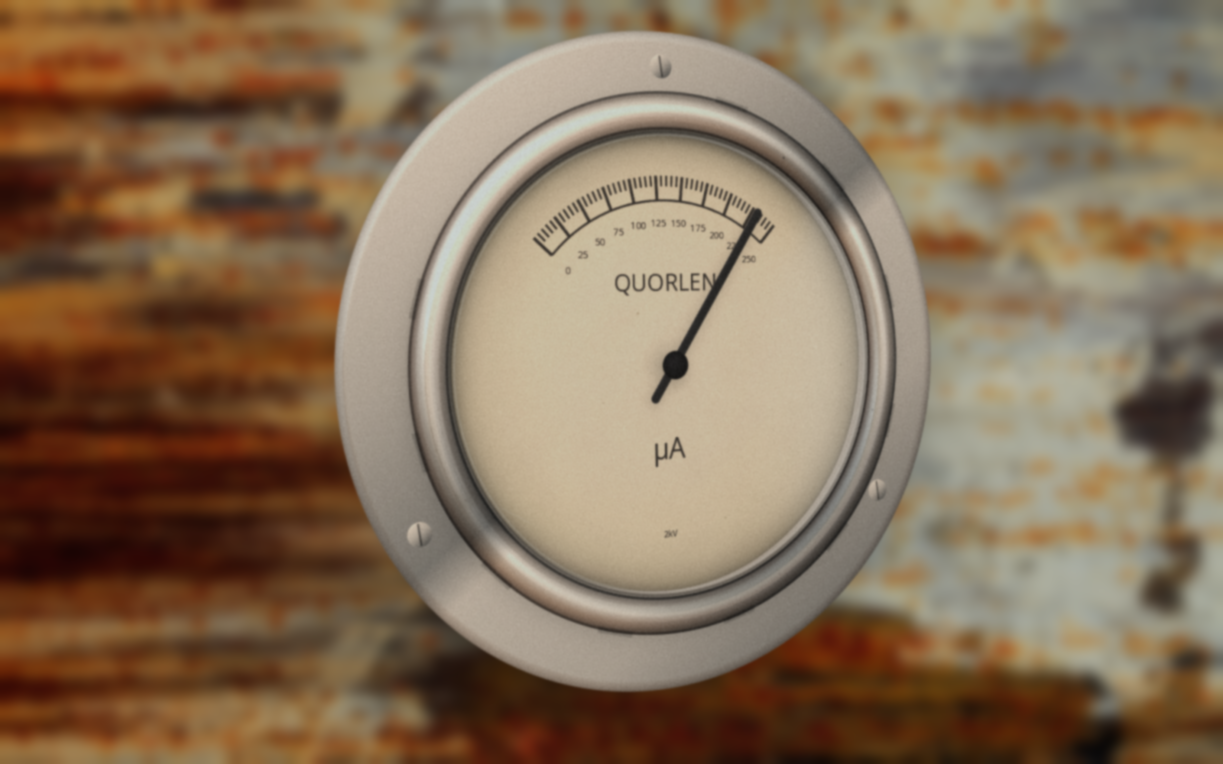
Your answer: 225 µA
